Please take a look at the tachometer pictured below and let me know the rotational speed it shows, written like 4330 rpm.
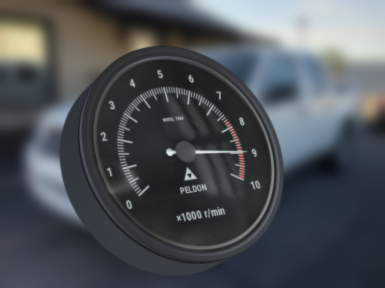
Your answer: 9000 rpm
